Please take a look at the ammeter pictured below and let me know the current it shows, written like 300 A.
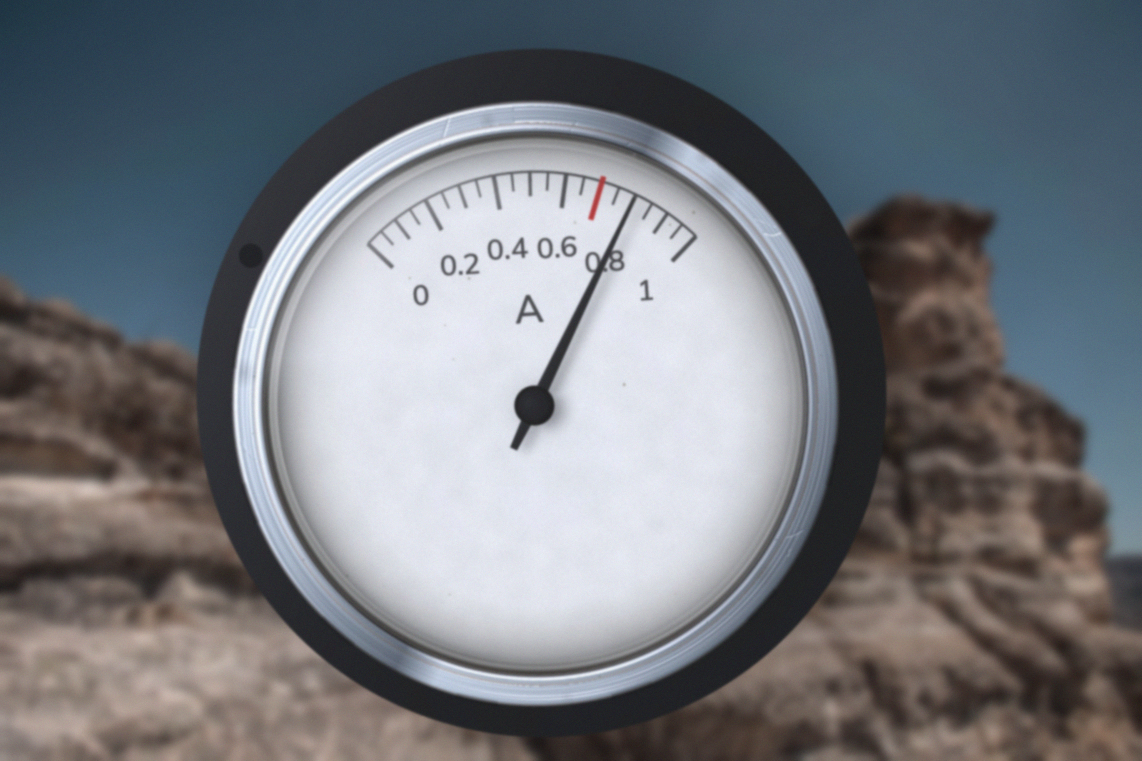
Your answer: 0.8 A
